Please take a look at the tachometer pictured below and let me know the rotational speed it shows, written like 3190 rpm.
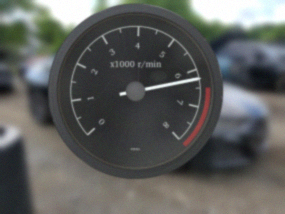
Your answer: 6250 rpm
